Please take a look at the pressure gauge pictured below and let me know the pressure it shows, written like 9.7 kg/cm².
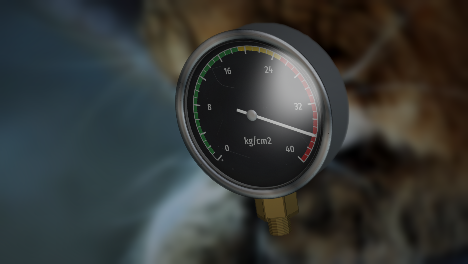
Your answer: 36 kg/cm²
